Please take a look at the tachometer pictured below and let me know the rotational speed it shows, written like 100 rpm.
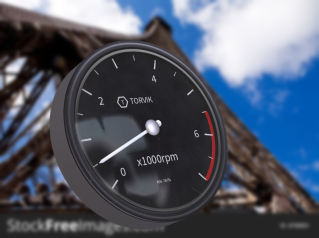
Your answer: 500 rpm
